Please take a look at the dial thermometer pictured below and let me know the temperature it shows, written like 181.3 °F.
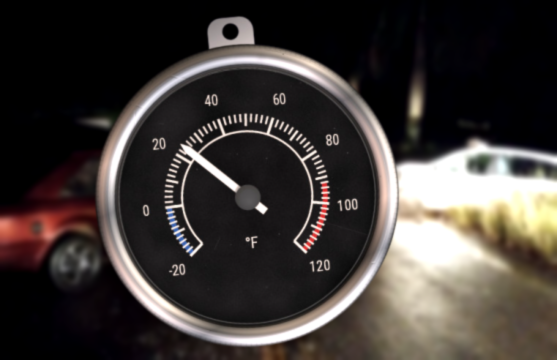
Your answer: 24 °F
